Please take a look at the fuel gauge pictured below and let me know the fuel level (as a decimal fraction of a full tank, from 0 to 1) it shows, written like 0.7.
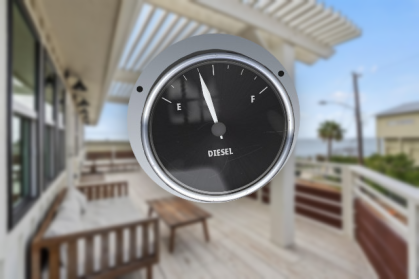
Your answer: 0.375
